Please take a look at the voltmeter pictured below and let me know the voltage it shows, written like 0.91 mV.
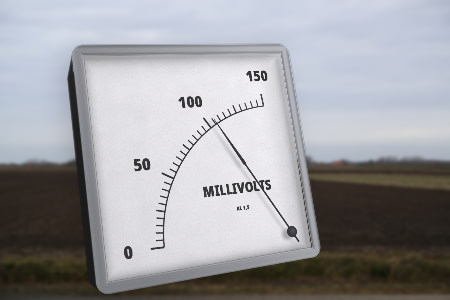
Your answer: 105 mV
